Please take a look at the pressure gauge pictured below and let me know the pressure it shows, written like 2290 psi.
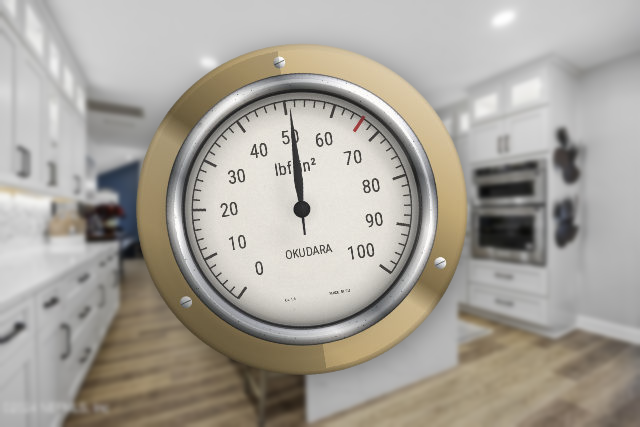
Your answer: 51 psi
